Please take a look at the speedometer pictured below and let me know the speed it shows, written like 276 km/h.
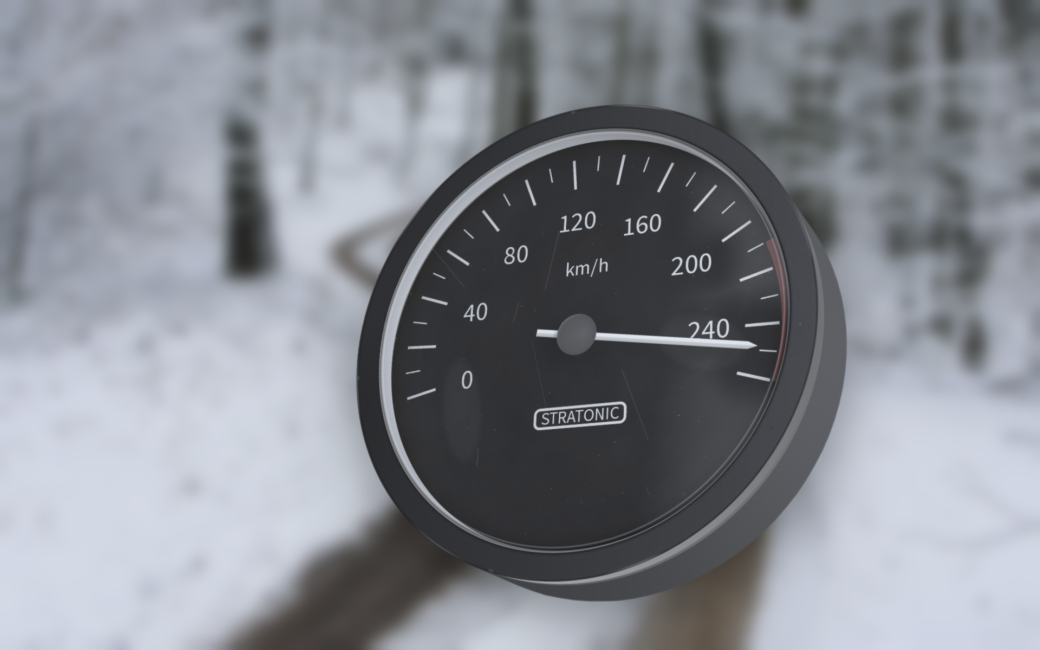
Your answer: 250 km/h
